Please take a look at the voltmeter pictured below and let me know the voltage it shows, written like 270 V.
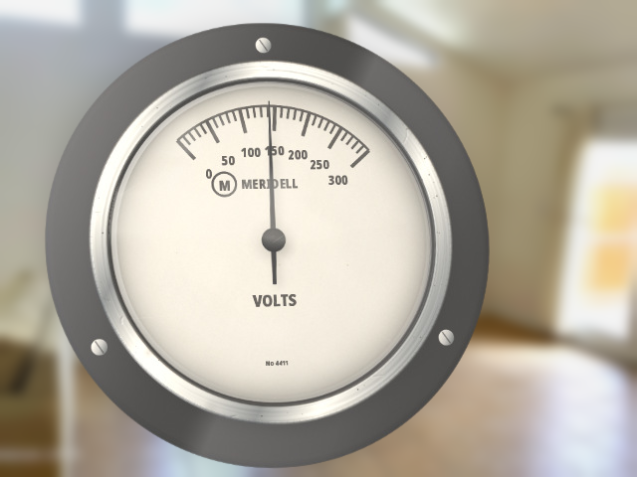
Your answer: 140 V
